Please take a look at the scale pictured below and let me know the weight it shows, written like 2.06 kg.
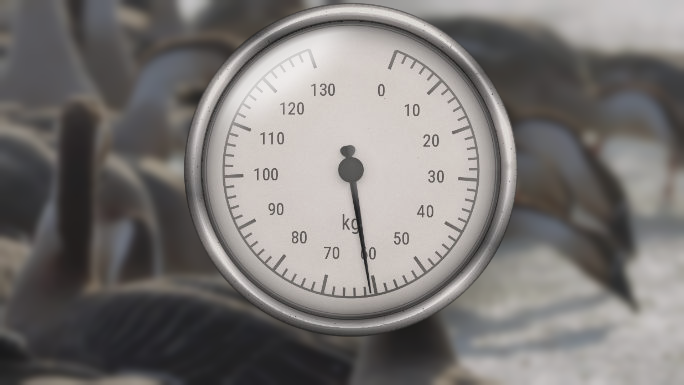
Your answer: 61 kg
